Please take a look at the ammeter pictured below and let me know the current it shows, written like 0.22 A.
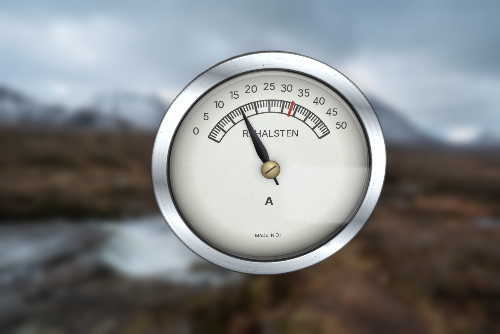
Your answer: 15 A
